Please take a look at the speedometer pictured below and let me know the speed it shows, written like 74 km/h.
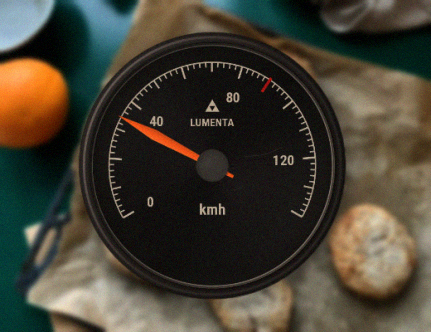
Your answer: 34 km/h
